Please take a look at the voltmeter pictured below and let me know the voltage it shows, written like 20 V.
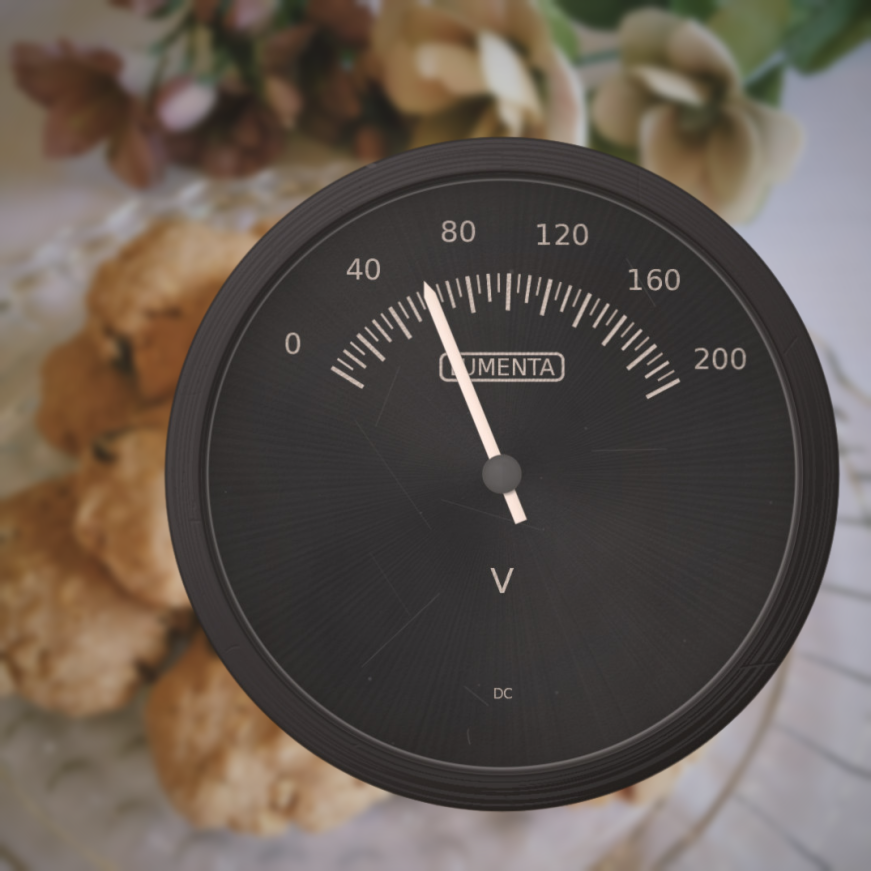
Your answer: 60 V
